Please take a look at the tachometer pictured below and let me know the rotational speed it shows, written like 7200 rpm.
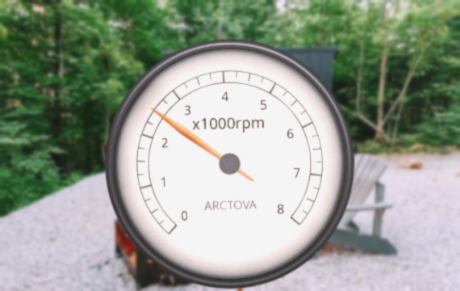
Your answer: 2500 rpm
